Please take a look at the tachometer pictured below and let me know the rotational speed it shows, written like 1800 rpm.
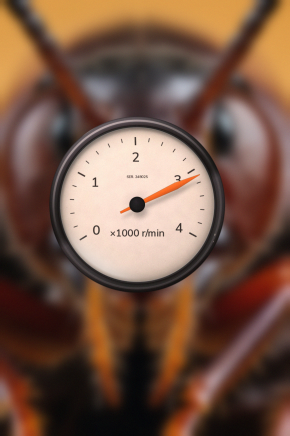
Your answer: 3100 rpm
